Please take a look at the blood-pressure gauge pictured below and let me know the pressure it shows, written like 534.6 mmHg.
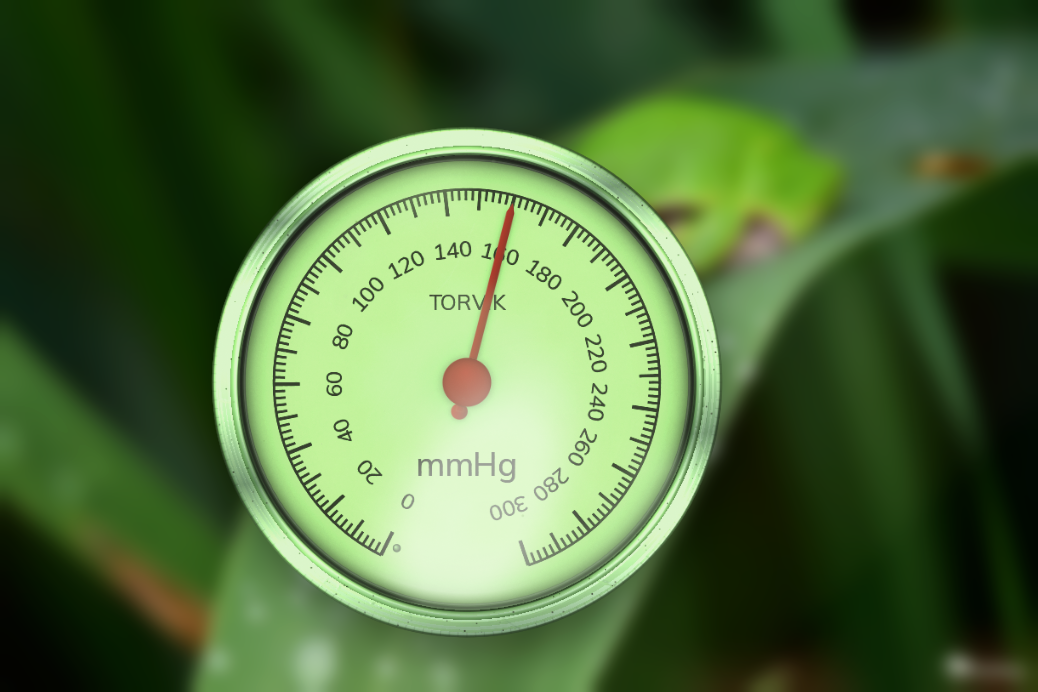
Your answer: 160 mmHg
